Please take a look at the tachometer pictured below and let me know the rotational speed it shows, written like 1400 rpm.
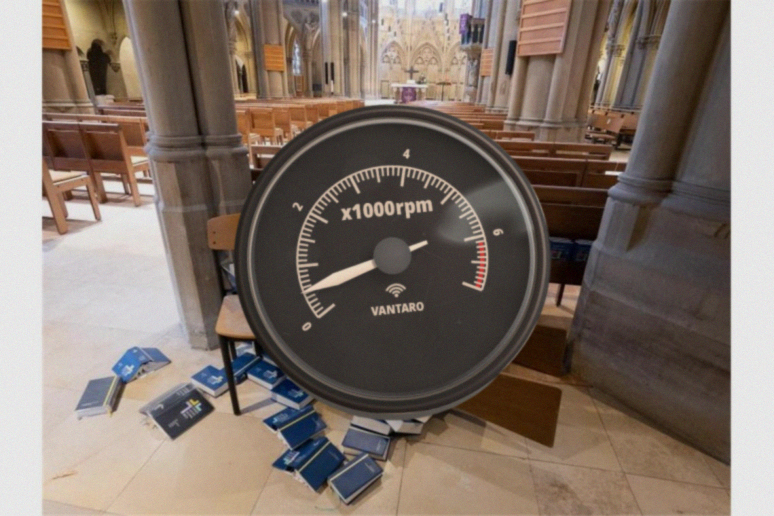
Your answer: 500 rpm
